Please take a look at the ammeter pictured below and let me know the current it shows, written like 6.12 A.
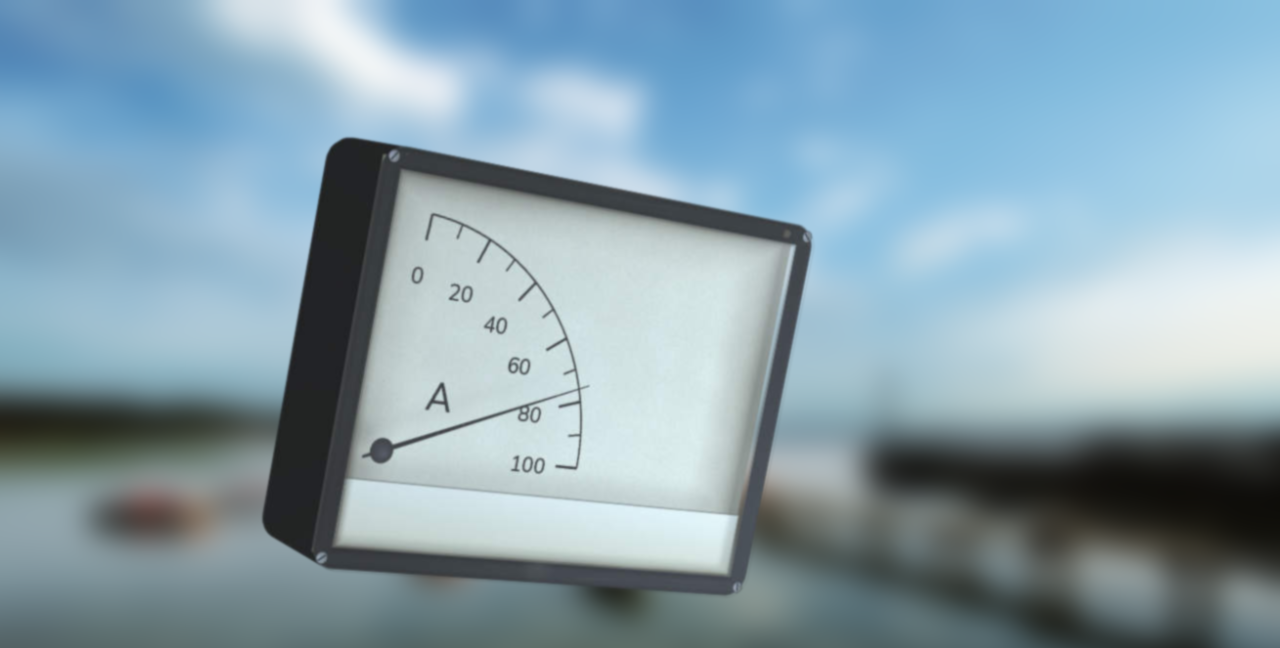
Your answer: 75 A
